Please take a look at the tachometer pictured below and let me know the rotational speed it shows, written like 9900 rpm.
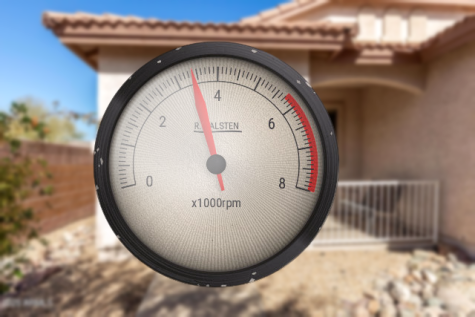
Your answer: 3400 rpm
